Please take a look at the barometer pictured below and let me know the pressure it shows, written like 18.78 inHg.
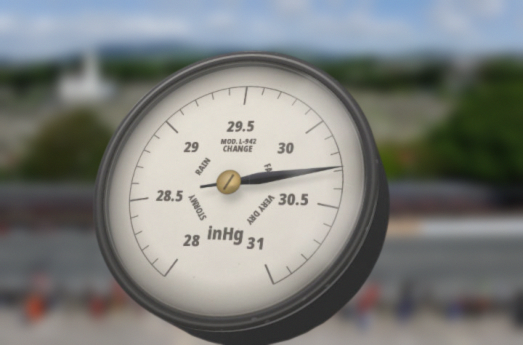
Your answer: 30.3 inHg
